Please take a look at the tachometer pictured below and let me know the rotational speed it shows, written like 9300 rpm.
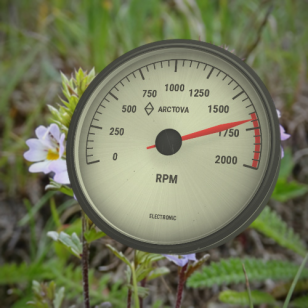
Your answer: 1700 rpm
